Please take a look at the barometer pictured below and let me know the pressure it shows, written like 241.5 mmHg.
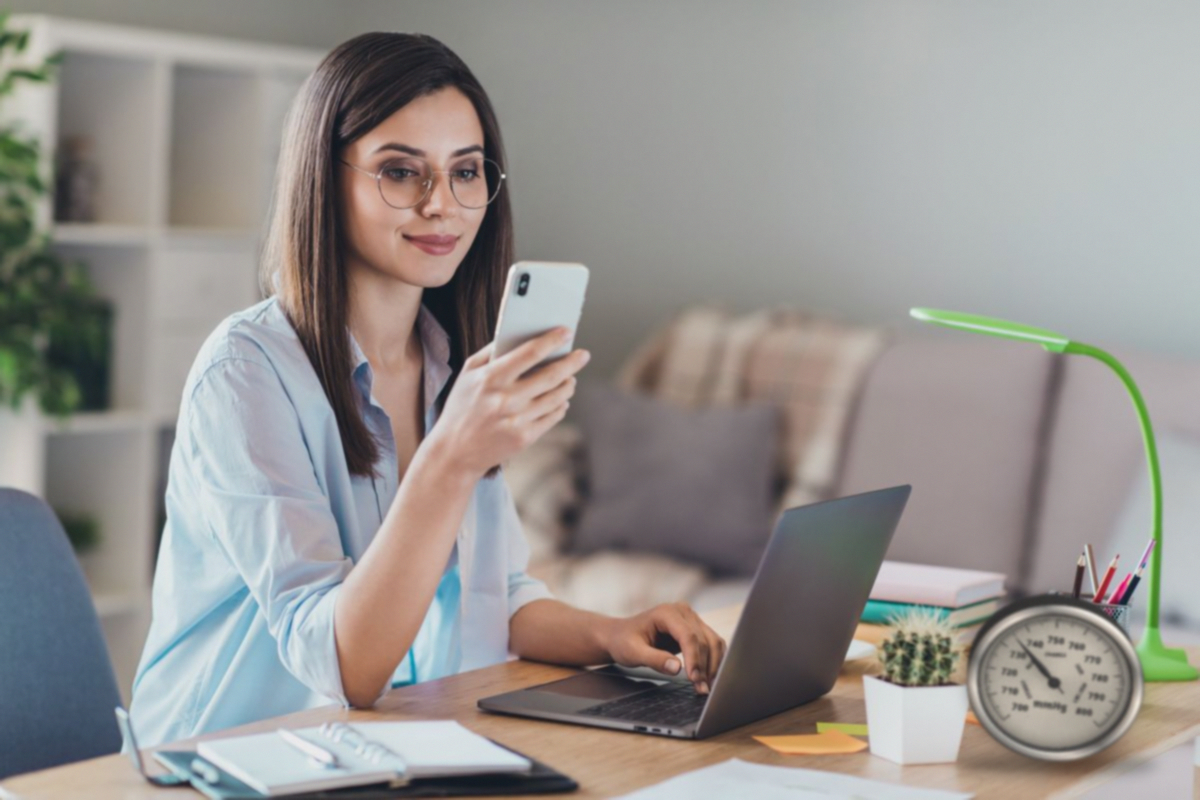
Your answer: 735 mmHg
